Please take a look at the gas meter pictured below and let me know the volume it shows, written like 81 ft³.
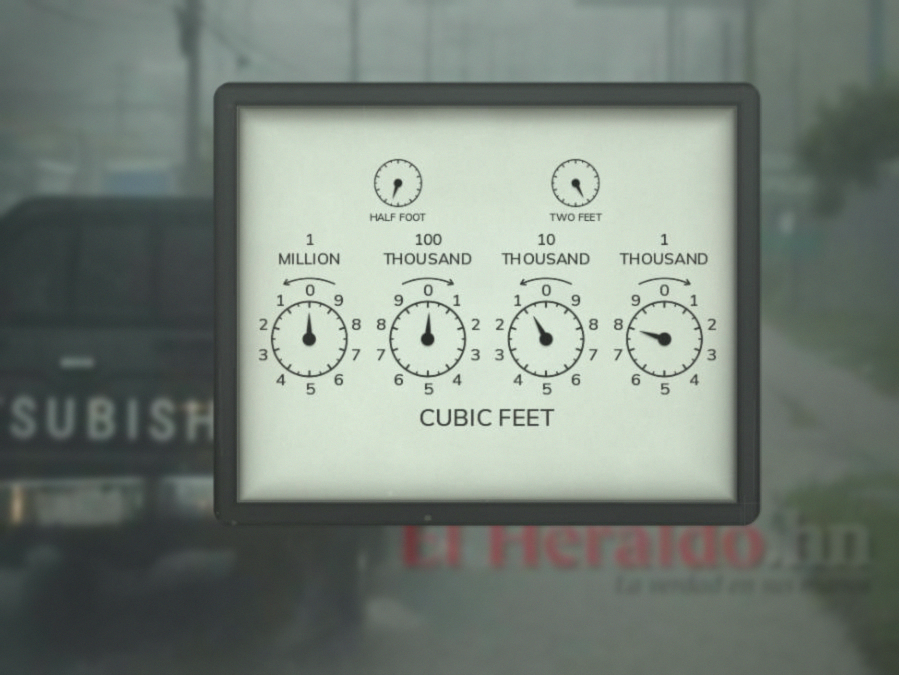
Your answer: 800 ft³
